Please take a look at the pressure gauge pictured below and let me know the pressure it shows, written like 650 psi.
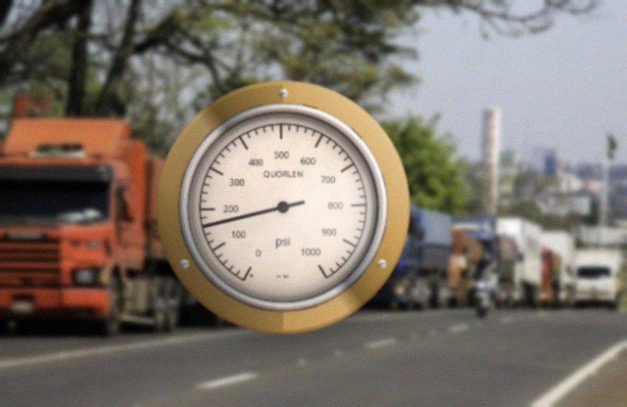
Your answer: 160 psi
